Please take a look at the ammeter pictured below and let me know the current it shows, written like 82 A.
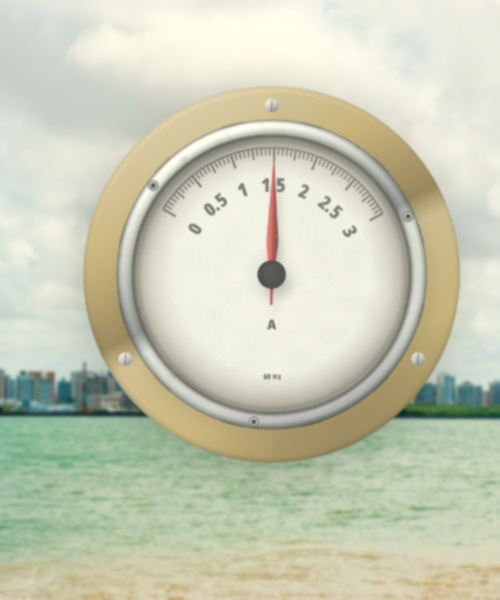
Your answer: 1.5 A
